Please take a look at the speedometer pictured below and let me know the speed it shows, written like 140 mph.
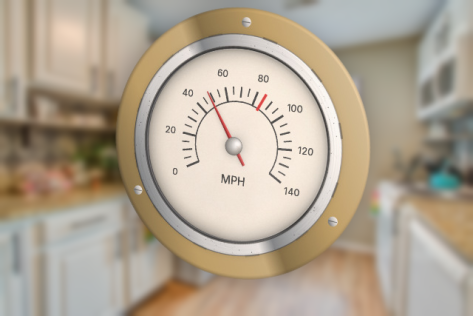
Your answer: 50 mph
